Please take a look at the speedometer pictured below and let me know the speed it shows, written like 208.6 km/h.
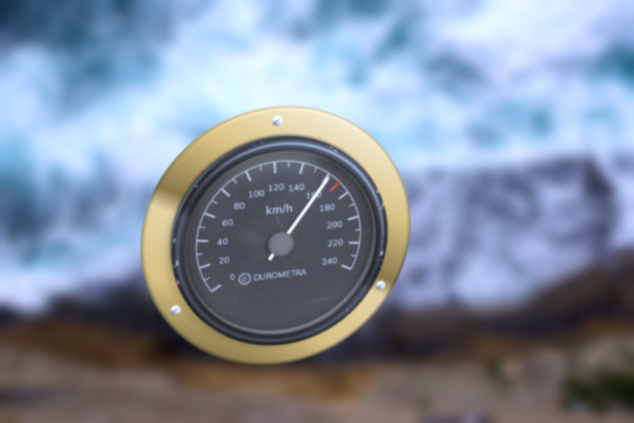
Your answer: 160 km/h
